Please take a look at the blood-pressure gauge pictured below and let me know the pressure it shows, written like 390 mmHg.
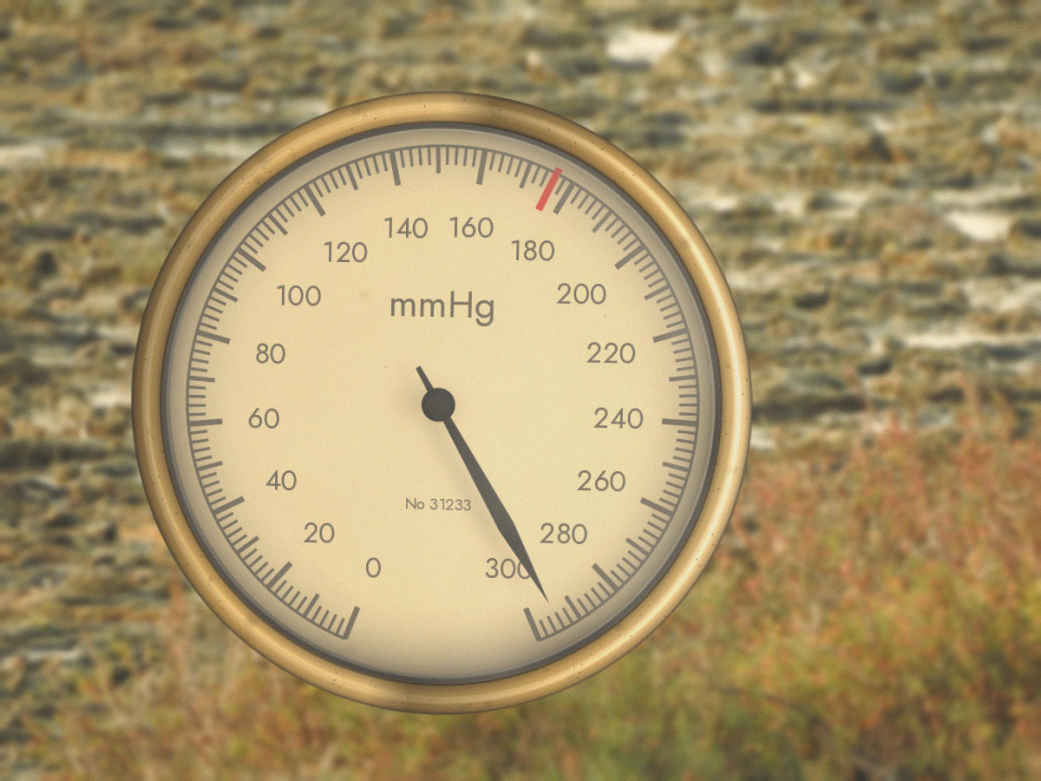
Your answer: 294 mmHg
